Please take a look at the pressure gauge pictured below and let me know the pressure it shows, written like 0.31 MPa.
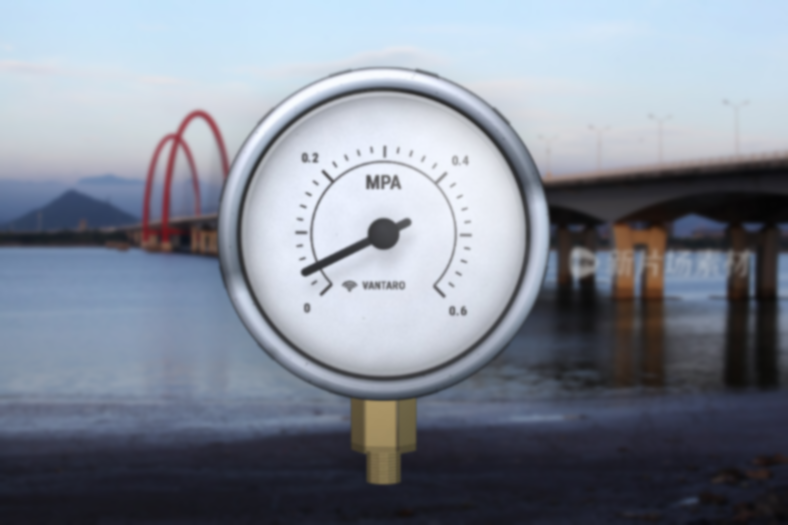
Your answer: 0.04 MPa
